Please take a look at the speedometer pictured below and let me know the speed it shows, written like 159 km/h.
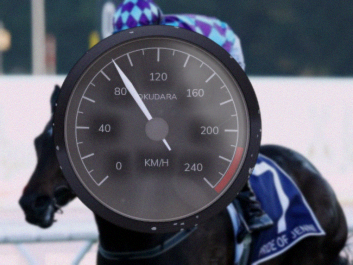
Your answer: 90 km/h
